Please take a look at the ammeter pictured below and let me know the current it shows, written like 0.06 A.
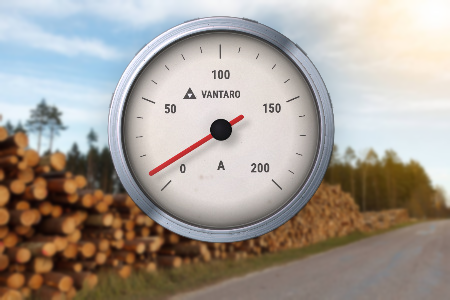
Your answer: 10 A
